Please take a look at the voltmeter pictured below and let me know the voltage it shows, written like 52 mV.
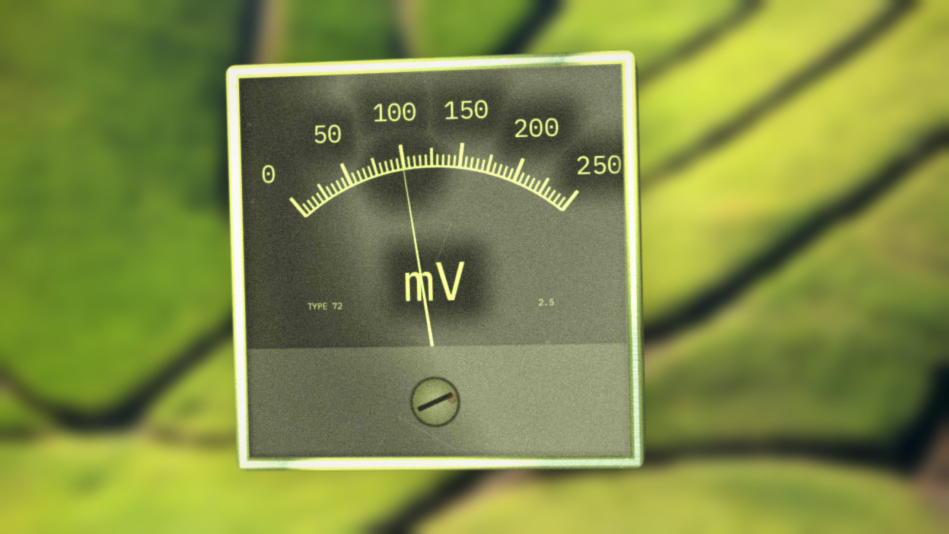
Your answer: 100 mV
